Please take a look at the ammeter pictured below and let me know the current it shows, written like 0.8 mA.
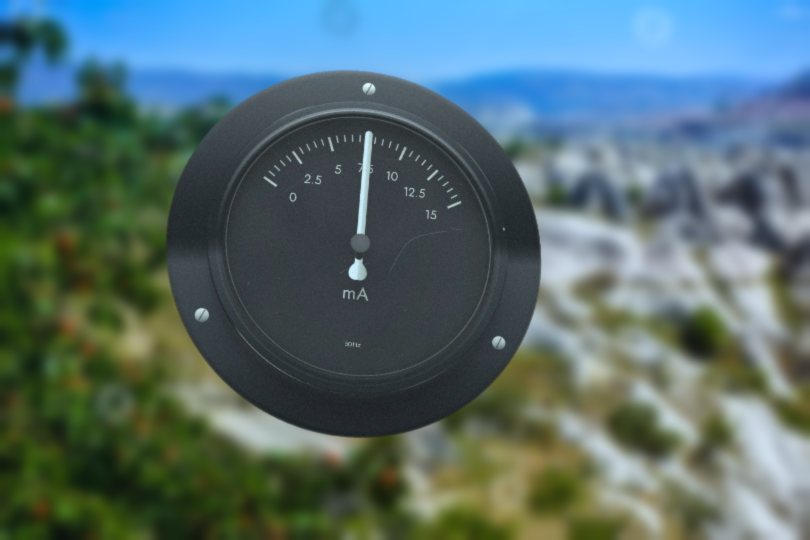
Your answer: 7.5 mA
